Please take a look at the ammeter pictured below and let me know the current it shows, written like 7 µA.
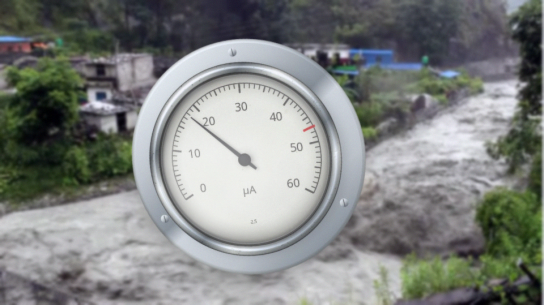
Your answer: 18 µA
